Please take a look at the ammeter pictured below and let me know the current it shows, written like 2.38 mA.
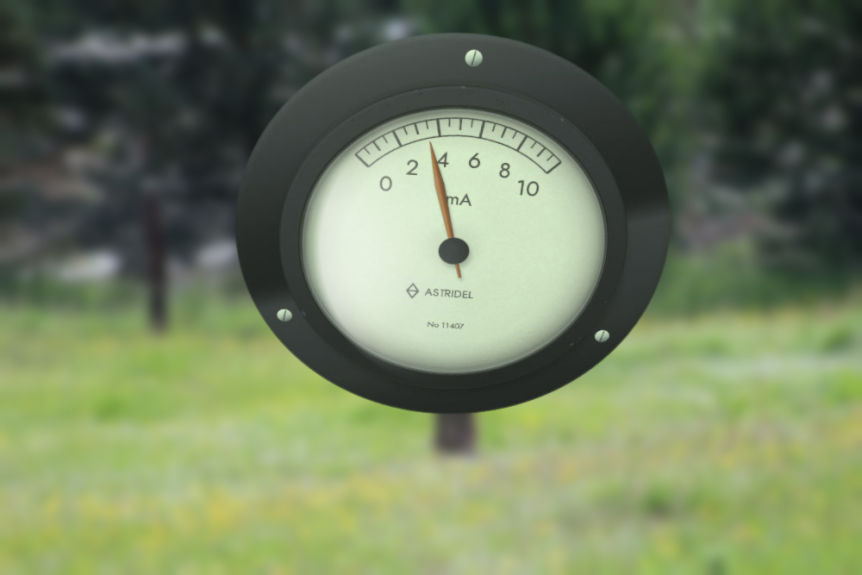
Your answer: 3.5 mA
